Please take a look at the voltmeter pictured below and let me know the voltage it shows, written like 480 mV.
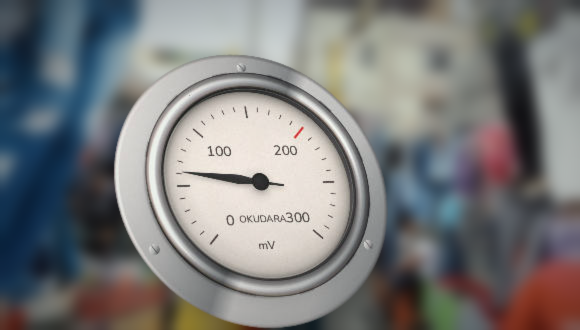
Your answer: 60 mV
